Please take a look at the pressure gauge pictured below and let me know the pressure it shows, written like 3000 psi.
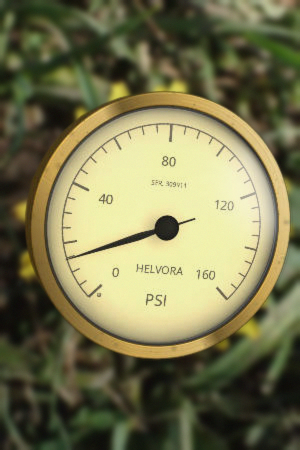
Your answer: 15 psi
